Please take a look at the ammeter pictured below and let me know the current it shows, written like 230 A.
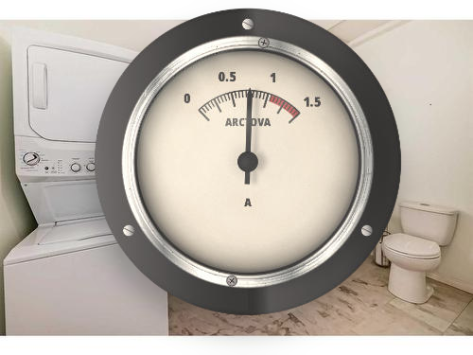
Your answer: 0.75 A
